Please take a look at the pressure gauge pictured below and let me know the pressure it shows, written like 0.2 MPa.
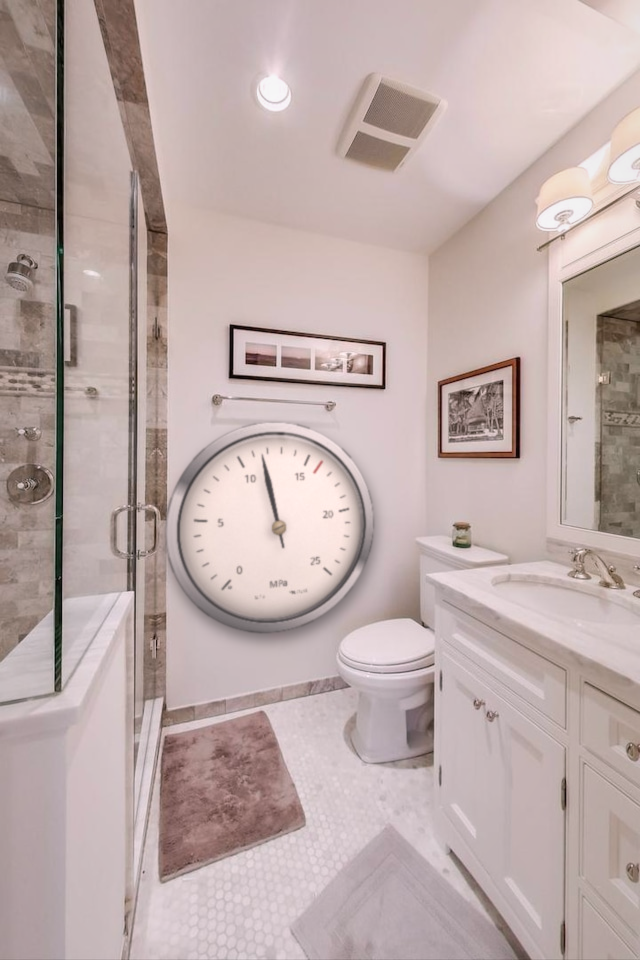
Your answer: 11.5 MPa
